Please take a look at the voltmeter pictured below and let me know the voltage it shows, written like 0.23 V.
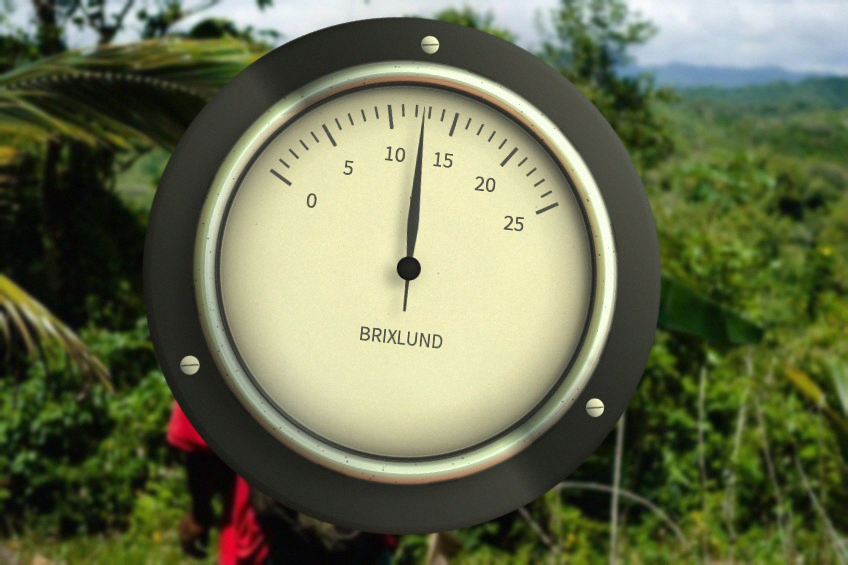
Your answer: 12.5 V
